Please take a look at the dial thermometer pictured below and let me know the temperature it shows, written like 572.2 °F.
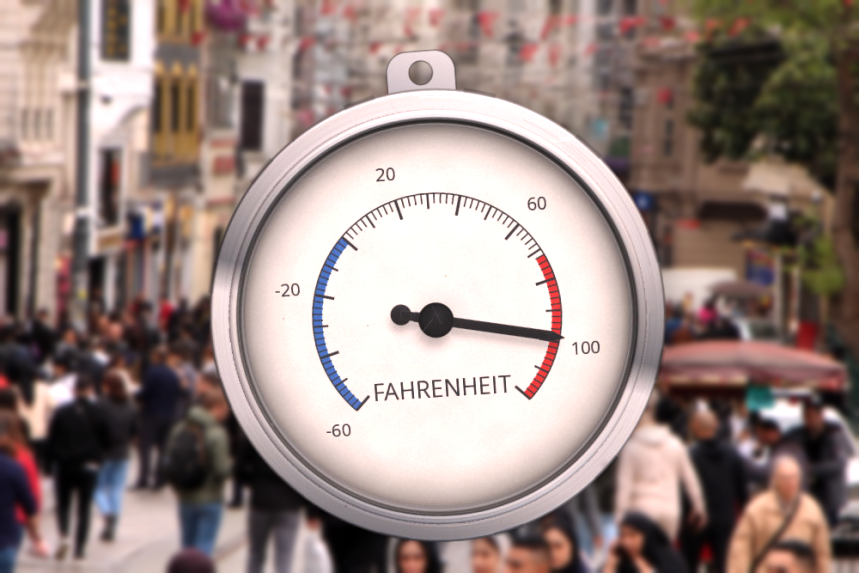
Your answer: 98 °F
